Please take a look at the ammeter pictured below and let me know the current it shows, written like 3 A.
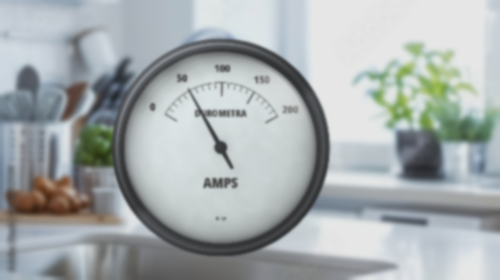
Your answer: 50 A
